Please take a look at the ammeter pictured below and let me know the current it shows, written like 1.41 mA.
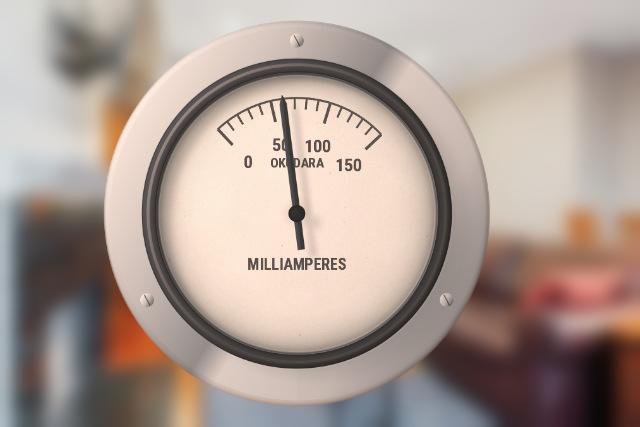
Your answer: 60 mA
